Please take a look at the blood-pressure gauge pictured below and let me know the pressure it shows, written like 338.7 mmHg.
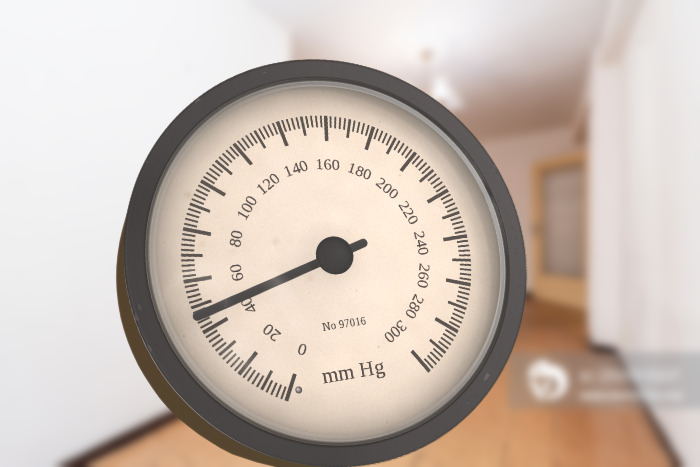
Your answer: 46 mmHg
